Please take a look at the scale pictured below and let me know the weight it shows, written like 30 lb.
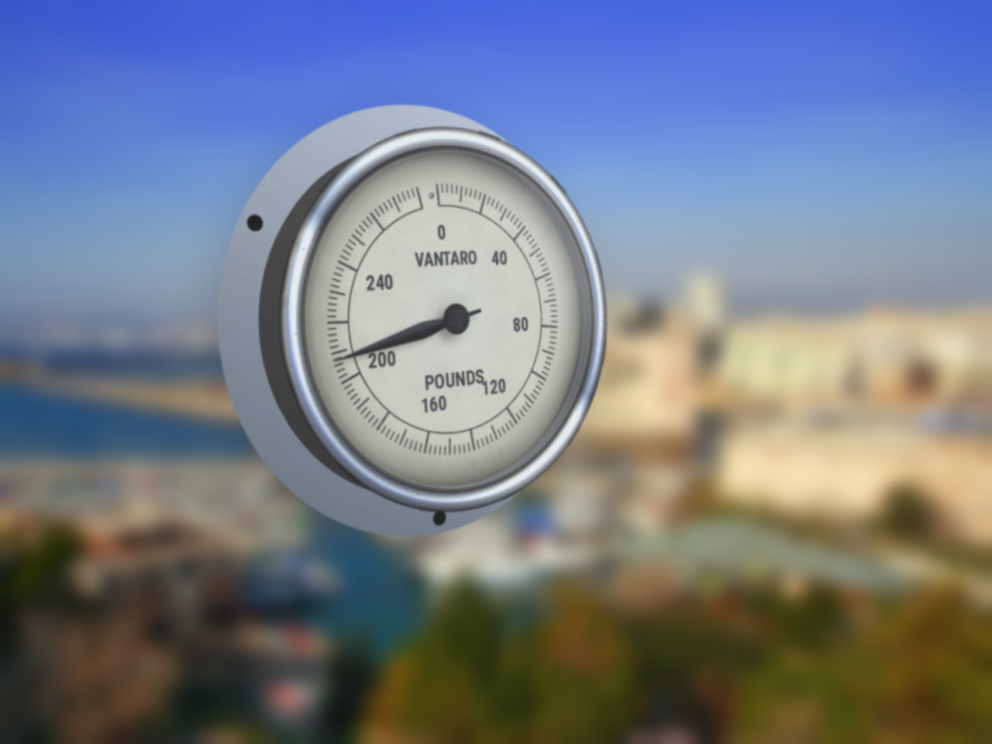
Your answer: 208 lb
